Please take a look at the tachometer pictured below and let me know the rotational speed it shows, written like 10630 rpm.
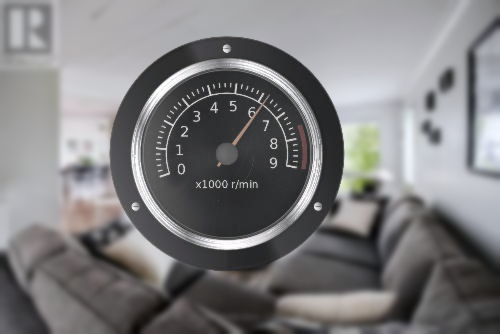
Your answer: 6200 rpm
